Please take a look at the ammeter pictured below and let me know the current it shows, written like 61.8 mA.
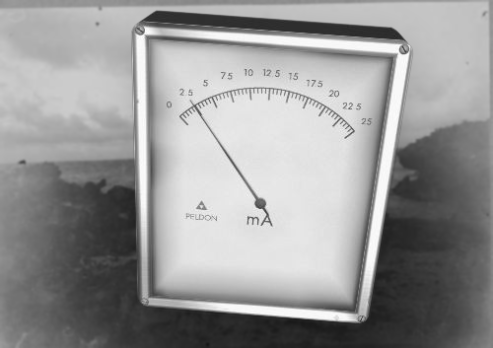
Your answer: 2.5 mA
